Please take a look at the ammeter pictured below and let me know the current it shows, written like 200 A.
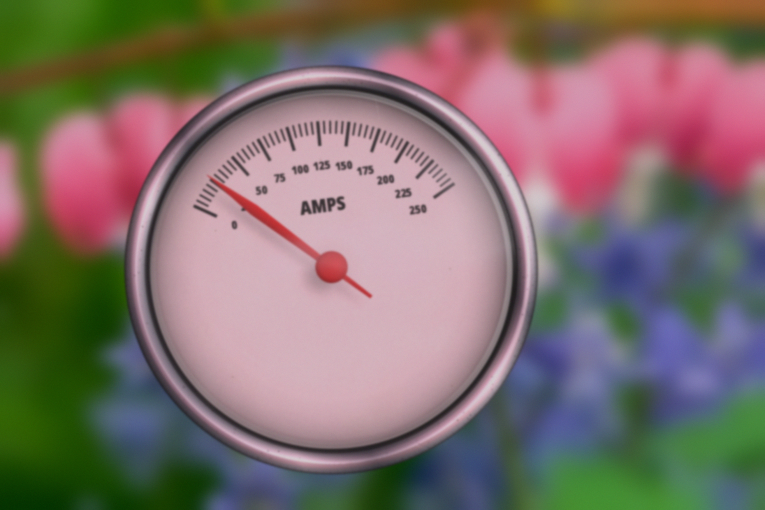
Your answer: 25 A
